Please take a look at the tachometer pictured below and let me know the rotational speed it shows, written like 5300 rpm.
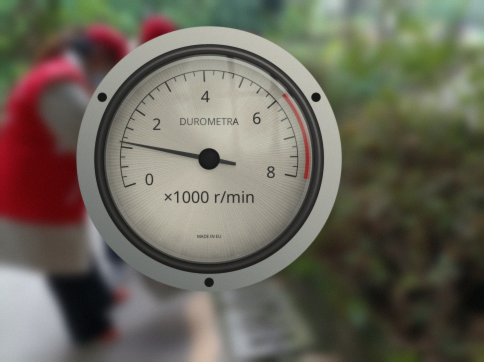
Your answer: 1125 rpm
